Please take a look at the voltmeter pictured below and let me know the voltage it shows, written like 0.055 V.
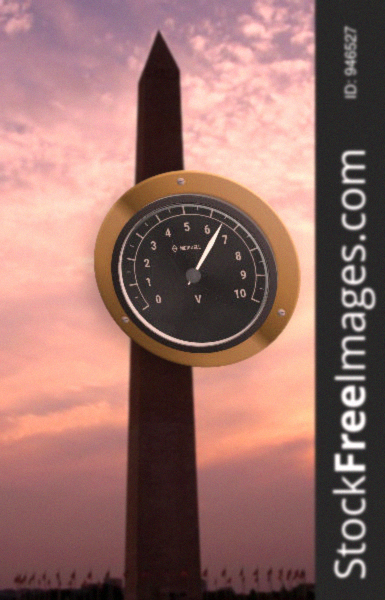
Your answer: 6.5 V
